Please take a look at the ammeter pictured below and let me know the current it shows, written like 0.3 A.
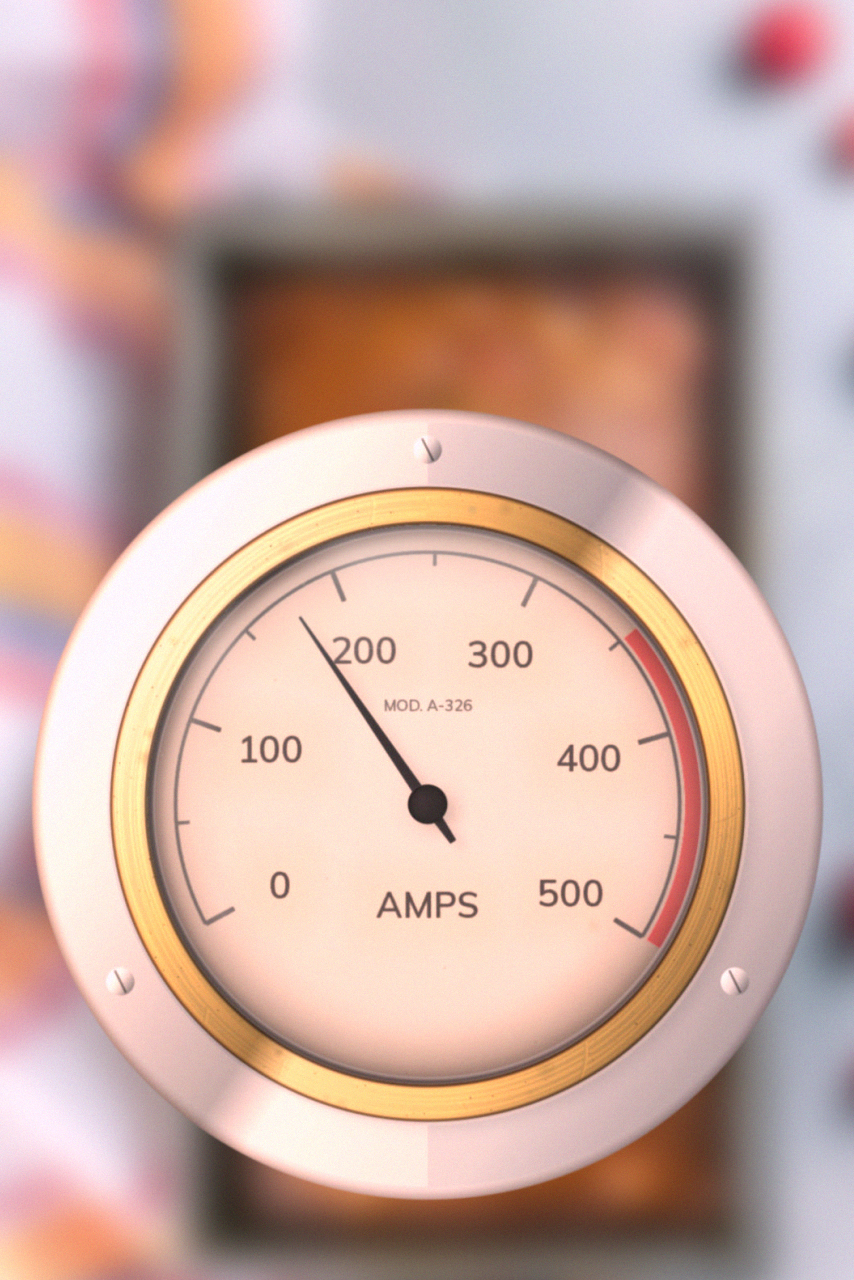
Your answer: 175 A
